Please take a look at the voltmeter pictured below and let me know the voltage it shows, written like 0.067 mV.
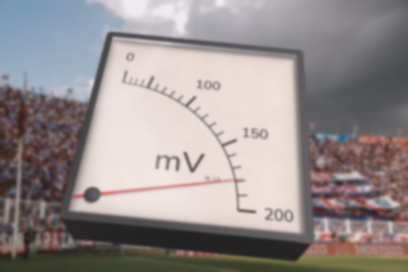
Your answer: 180 mV
